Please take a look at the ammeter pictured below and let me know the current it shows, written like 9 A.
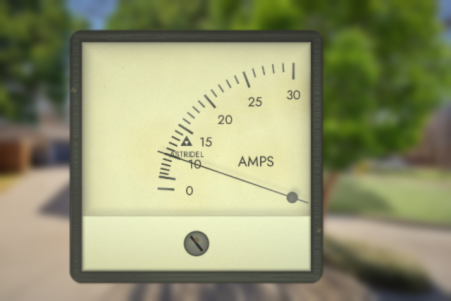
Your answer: 10 A
